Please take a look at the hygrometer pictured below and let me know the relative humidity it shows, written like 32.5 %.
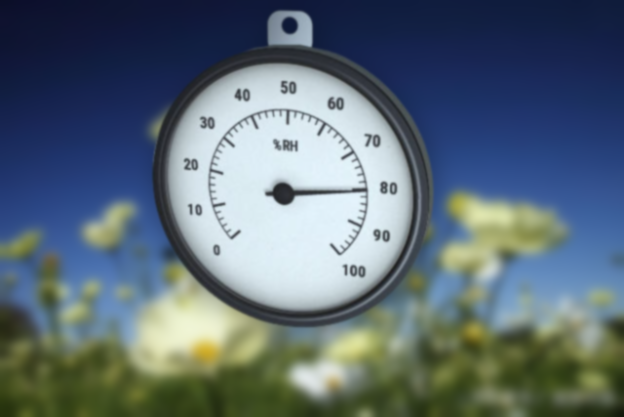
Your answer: 80 %
